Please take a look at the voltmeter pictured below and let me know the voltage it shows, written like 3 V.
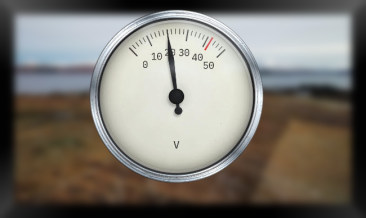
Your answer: 20 V
